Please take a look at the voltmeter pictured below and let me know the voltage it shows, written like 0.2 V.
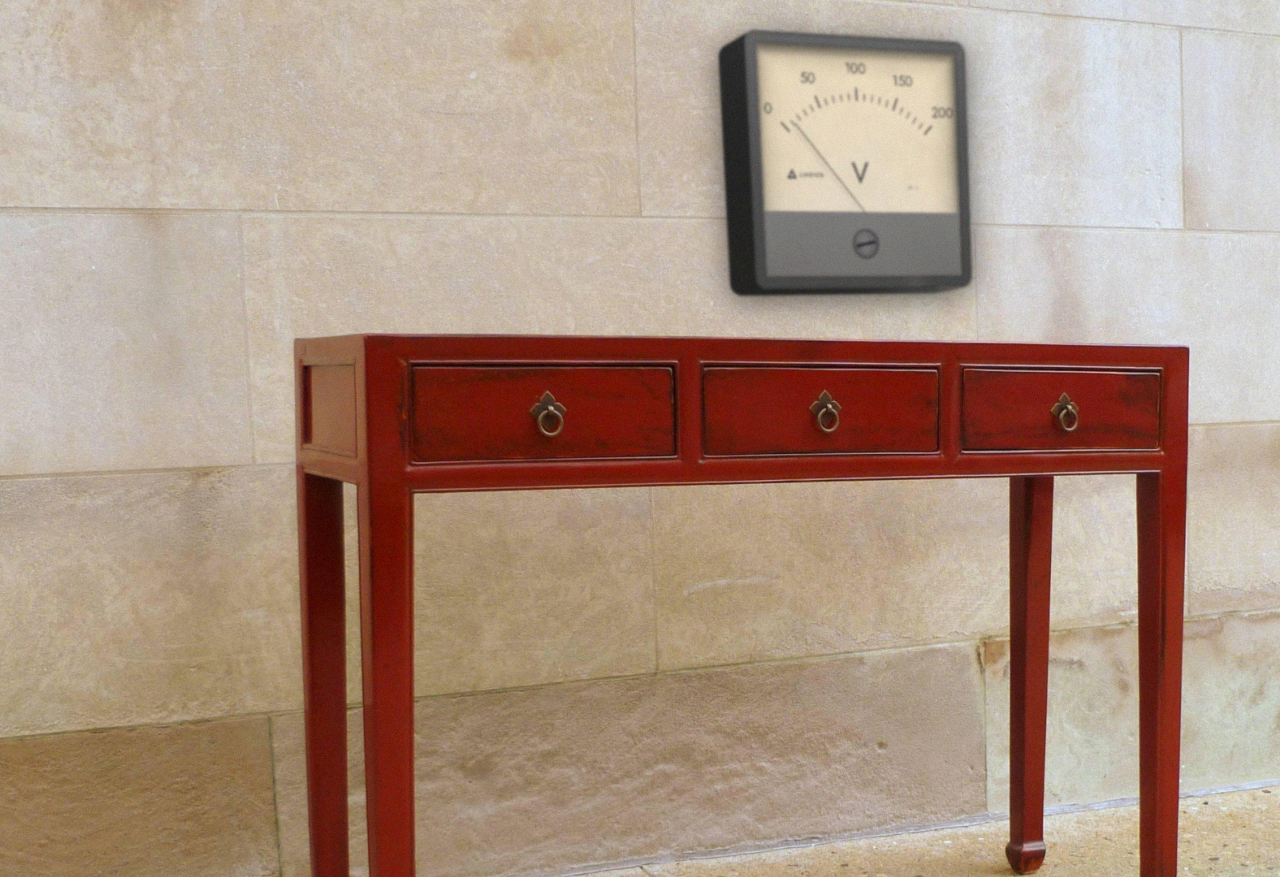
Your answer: 10 V
